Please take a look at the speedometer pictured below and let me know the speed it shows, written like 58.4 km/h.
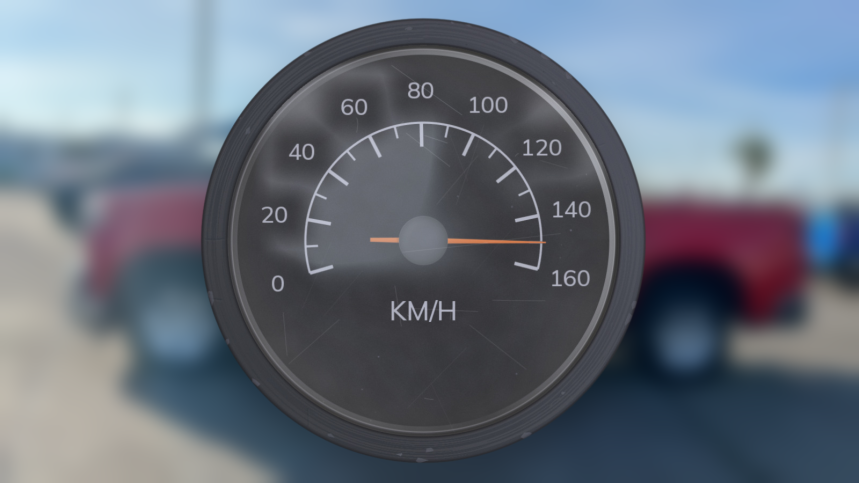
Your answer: 150 km/h
